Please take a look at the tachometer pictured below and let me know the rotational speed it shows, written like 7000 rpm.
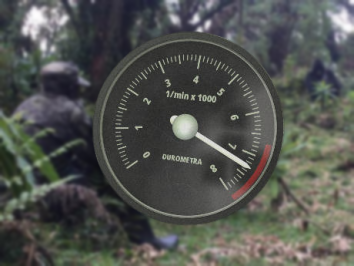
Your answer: 7300 rpm
